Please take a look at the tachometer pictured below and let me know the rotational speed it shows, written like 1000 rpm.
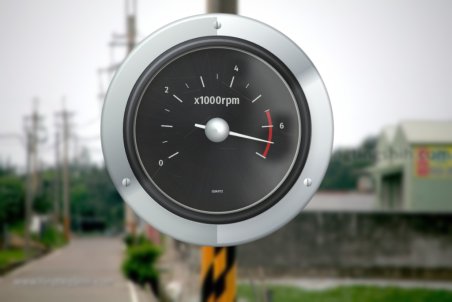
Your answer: 6500 rpm
